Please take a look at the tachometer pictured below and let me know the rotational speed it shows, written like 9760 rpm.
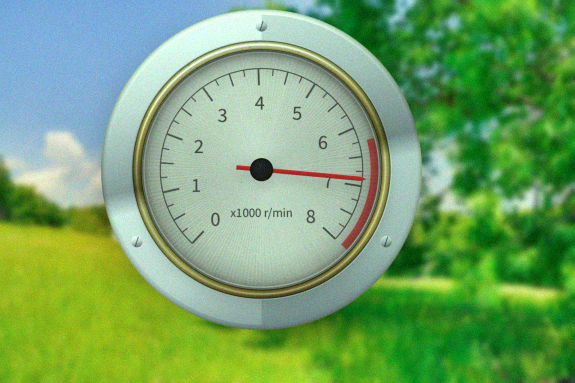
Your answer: 6875 rpm
